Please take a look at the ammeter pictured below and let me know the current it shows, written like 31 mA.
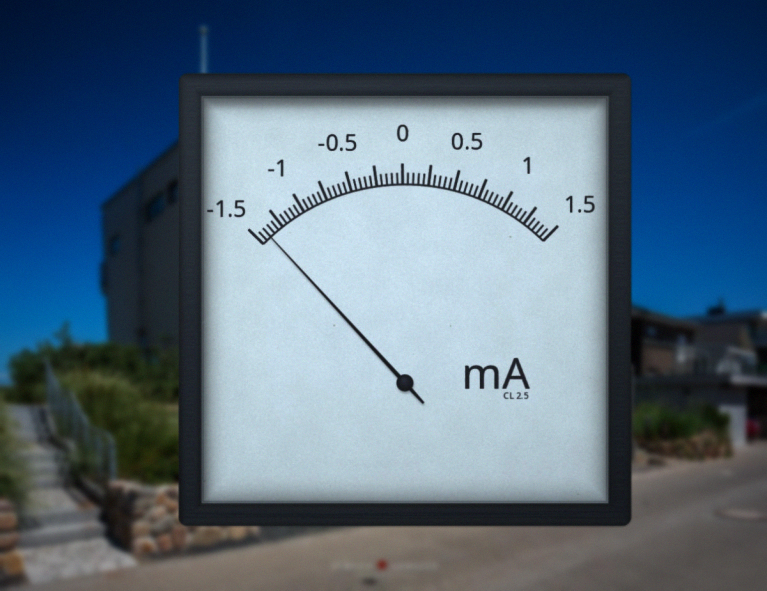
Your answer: -1.4 mA
